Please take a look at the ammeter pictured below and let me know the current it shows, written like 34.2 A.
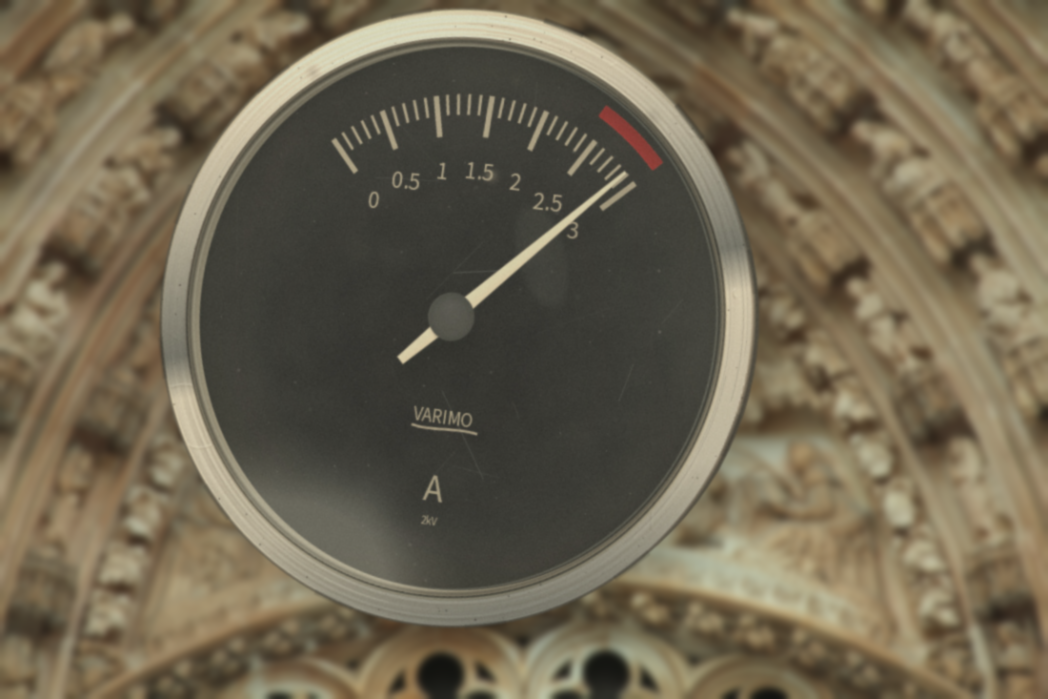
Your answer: 2.9 A
